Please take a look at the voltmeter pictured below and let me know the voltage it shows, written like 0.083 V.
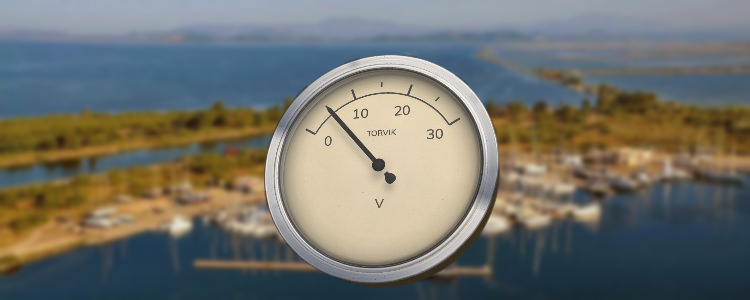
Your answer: 5 V
